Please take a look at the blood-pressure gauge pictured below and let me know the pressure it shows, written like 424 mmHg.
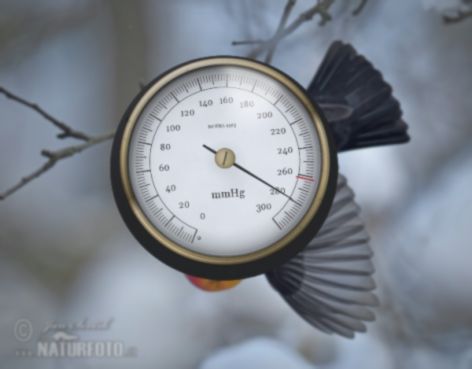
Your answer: 280 mmHg
